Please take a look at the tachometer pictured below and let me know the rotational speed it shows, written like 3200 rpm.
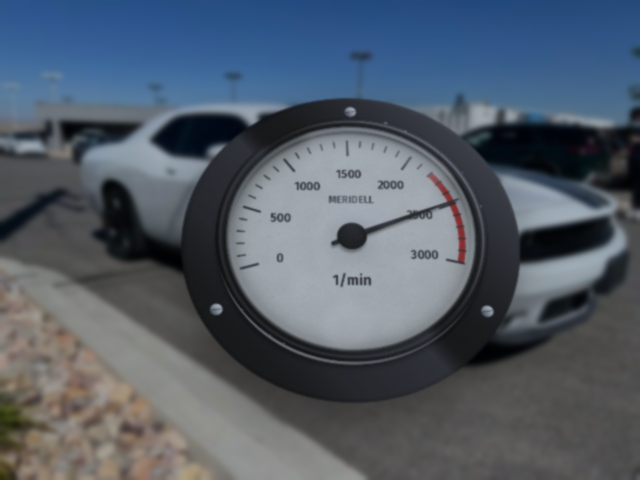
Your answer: 2500 rpm
